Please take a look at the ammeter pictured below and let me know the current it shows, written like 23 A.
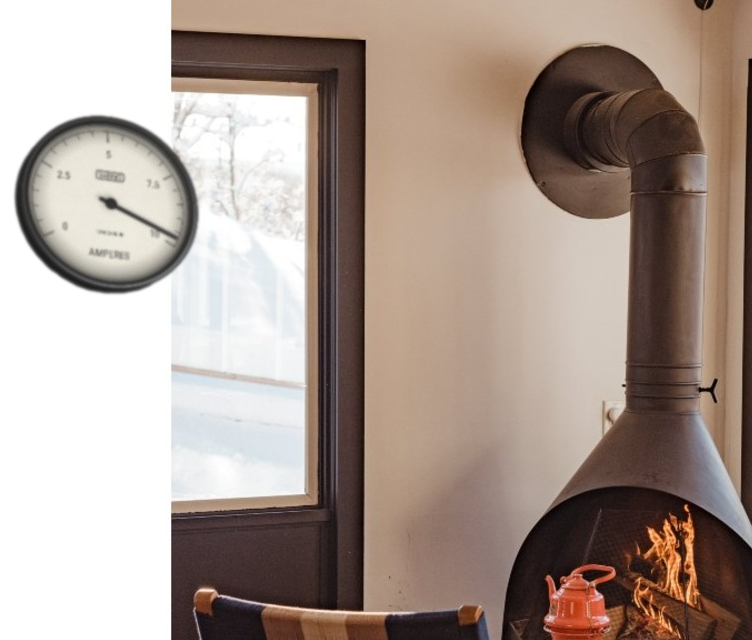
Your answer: 9.75 A
